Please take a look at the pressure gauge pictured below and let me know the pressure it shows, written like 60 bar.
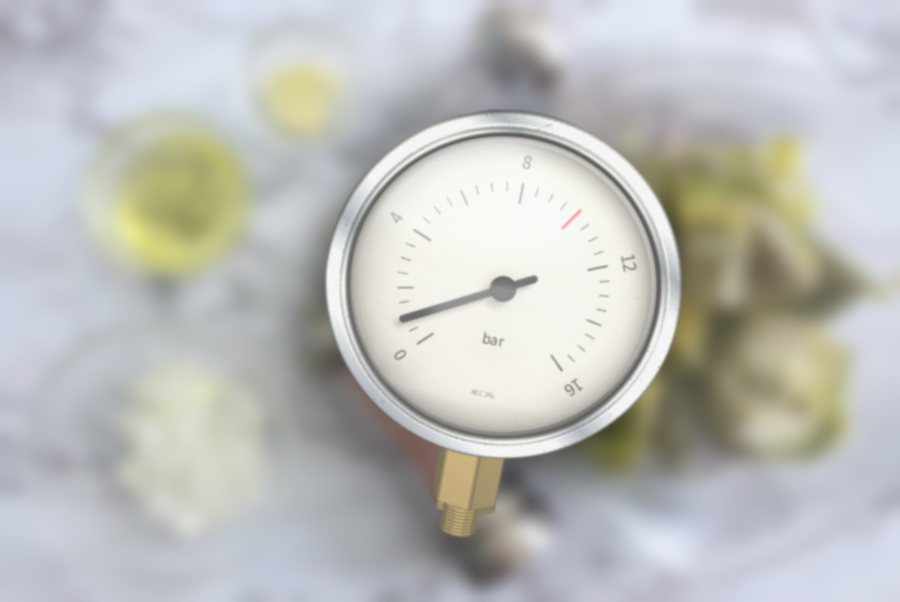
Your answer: 1 bar
